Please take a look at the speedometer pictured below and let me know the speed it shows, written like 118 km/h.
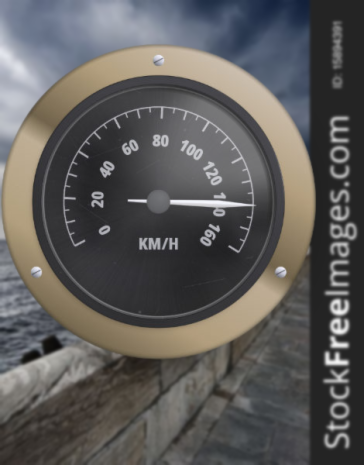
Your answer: 140 km/h
